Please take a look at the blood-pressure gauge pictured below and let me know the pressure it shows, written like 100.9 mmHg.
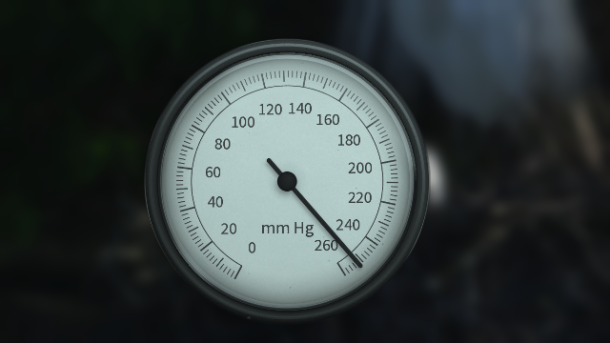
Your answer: 252 mmHg
